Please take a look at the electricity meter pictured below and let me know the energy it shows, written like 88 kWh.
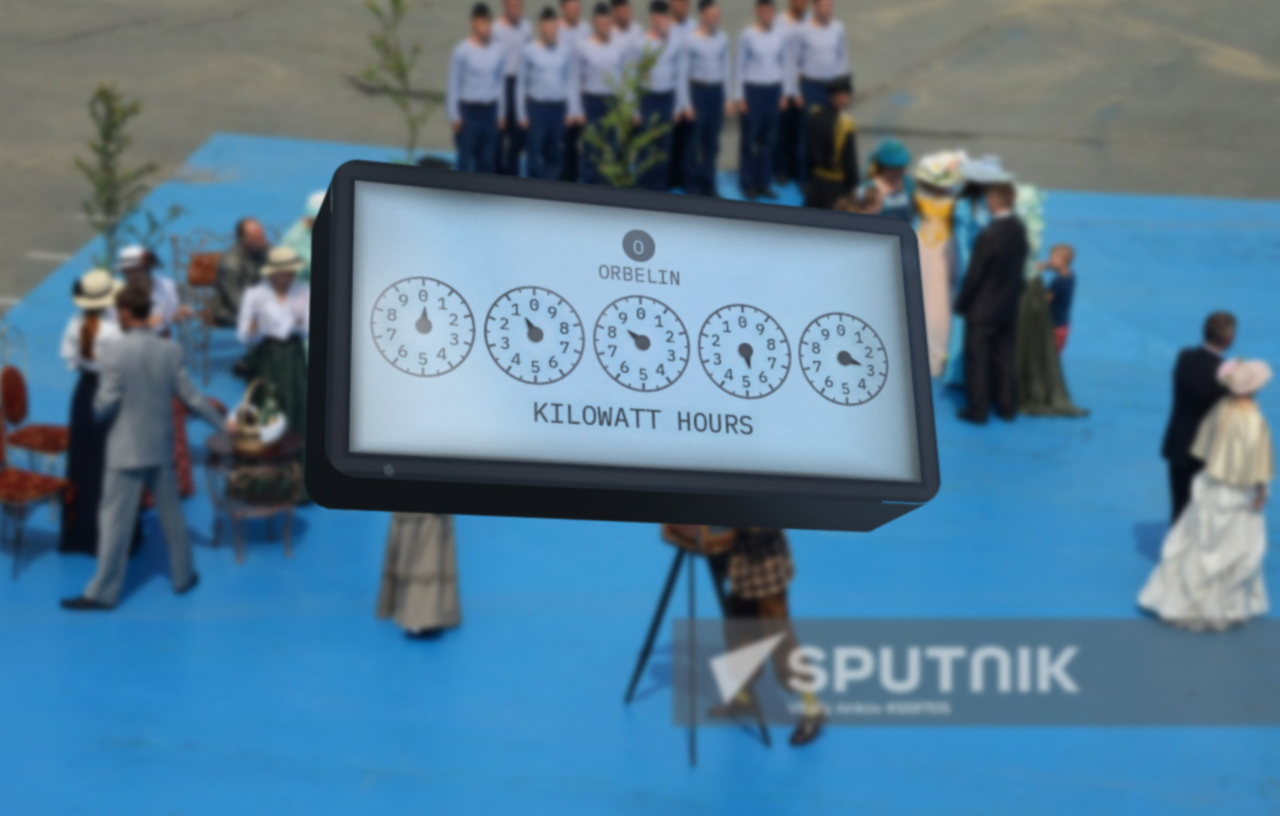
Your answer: 853 kWh
